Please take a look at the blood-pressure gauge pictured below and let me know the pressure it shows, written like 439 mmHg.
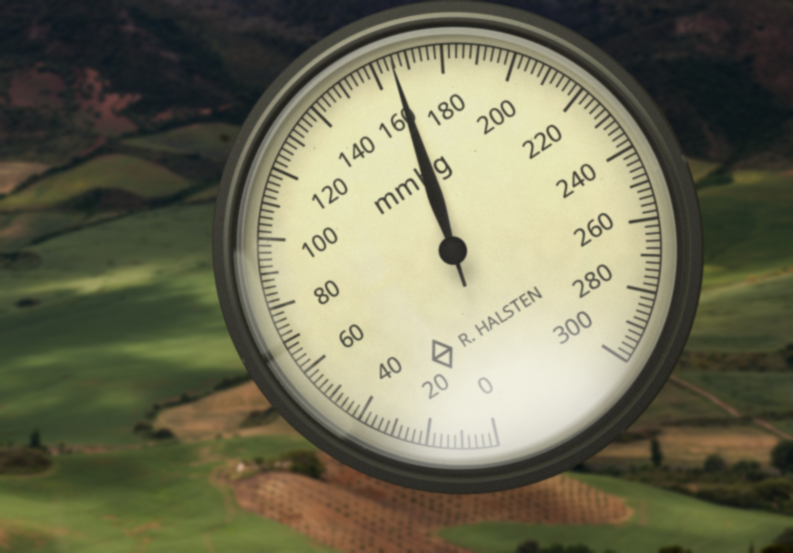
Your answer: 166 mmHg
